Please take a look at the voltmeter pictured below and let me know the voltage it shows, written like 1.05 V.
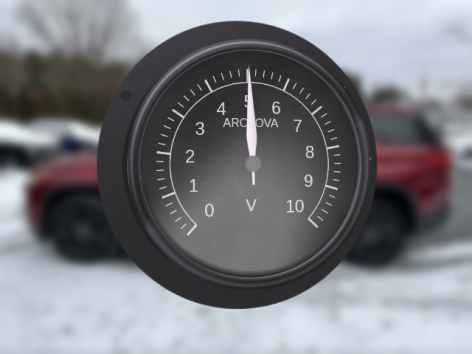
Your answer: 5 V
